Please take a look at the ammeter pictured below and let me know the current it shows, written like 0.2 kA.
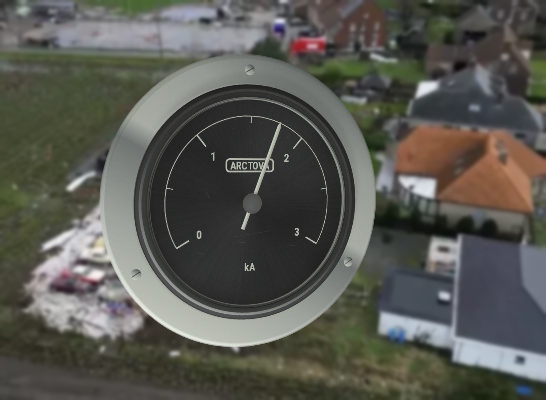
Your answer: 1.75 kA
